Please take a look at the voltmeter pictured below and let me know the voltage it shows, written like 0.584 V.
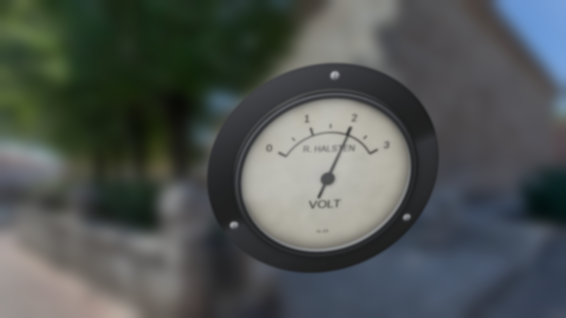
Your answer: 2 V
